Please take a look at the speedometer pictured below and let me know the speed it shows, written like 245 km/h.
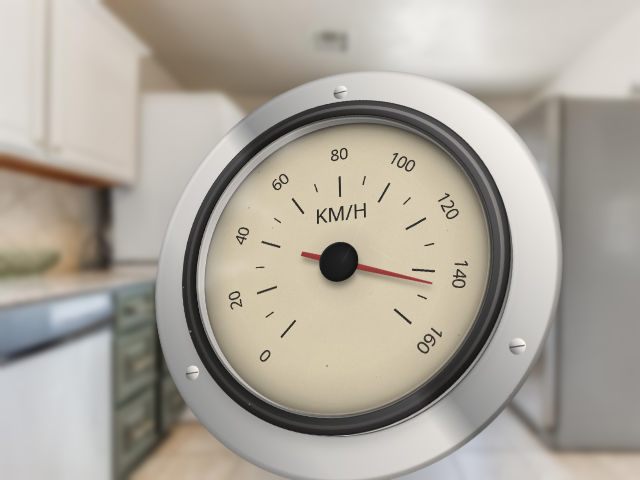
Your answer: 145 km/h
